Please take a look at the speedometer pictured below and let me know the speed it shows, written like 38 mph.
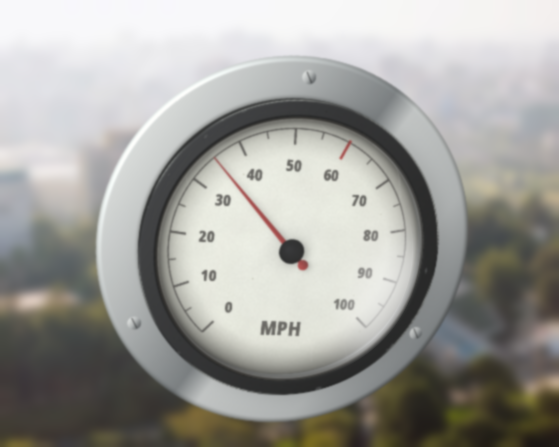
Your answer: 35 mph
